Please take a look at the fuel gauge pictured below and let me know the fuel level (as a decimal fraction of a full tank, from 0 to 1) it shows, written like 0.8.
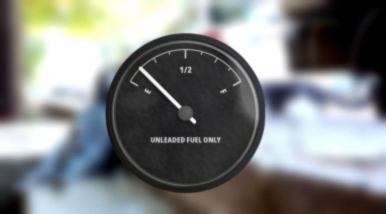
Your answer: 0.125
